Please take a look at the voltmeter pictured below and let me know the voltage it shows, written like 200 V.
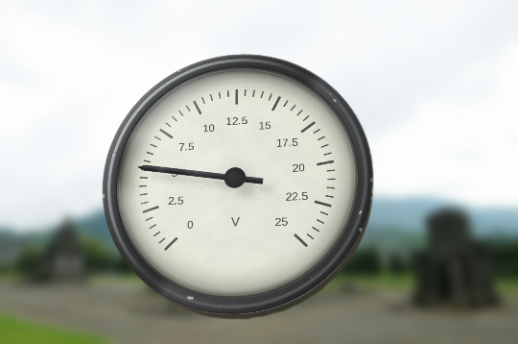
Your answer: 5 V
